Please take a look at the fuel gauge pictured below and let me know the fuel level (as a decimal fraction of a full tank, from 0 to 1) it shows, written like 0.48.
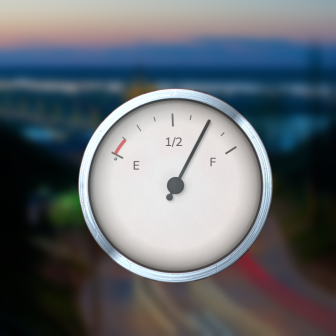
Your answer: 0.75
